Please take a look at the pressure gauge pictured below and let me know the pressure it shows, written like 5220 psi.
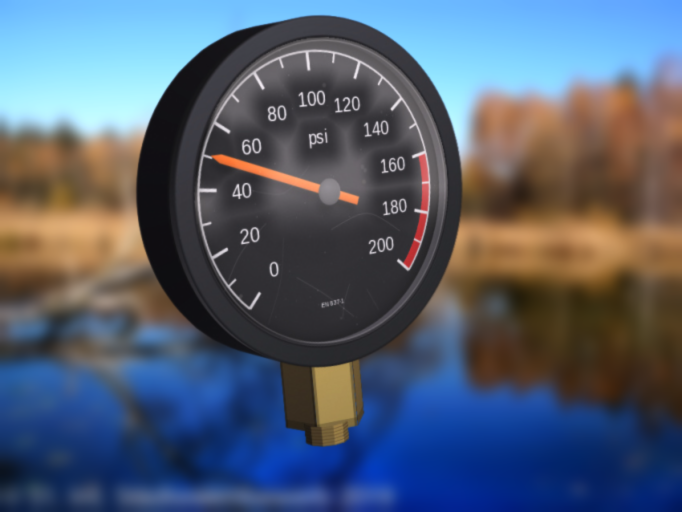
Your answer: 50 psi
